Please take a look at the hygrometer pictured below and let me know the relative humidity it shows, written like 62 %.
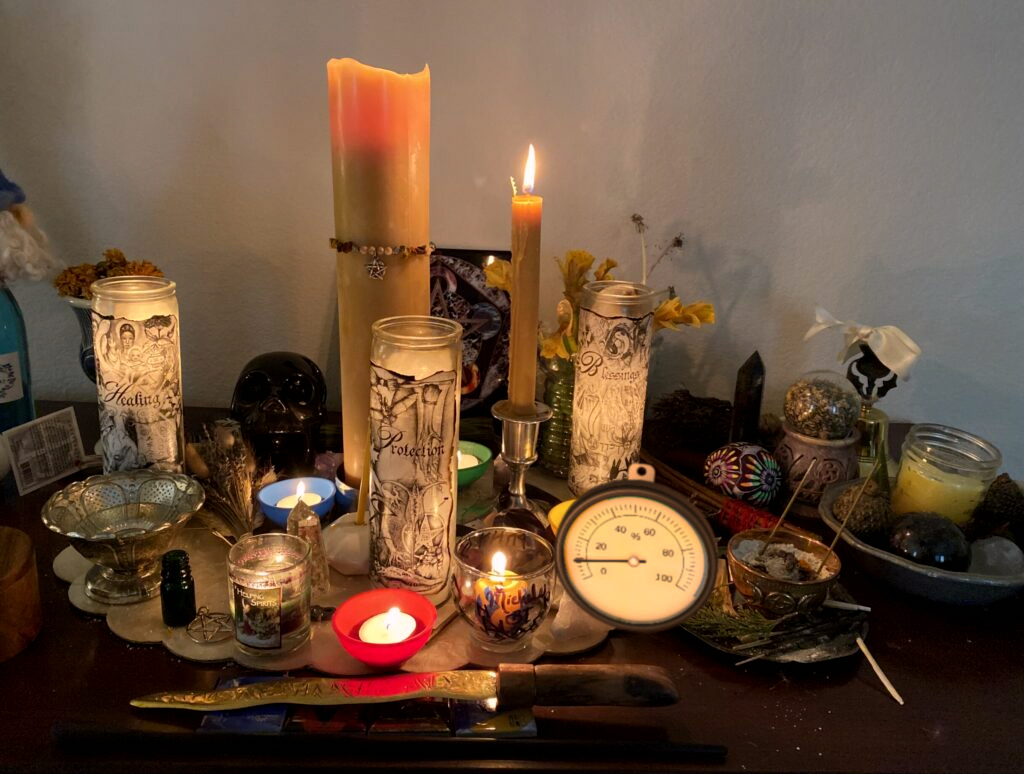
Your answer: 10 %
